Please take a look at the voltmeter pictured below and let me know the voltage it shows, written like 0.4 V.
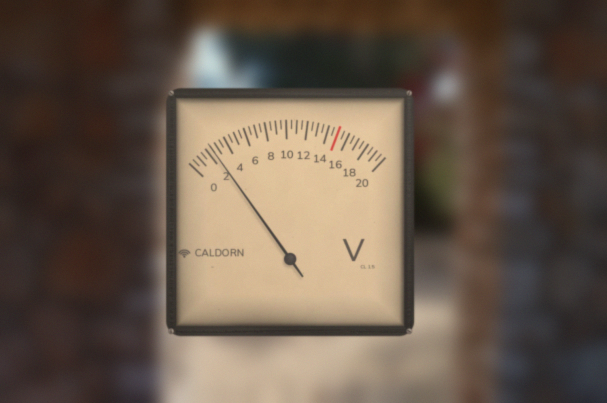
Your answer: 2.5 V
